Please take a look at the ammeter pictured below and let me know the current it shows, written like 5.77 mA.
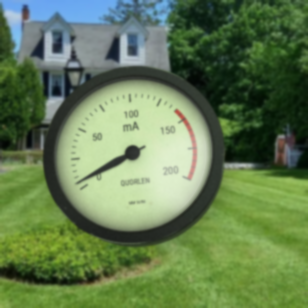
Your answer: 5 mA
